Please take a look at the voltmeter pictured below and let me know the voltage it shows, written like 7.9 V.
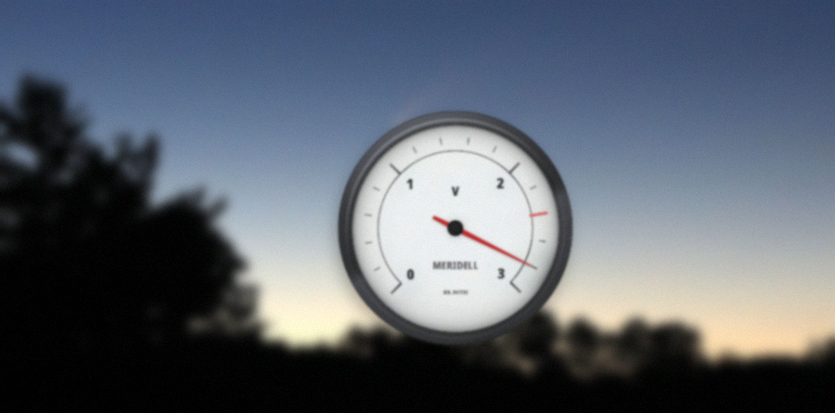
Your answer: 2.8 V
